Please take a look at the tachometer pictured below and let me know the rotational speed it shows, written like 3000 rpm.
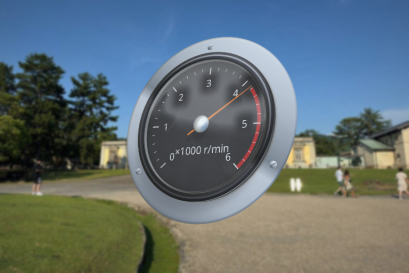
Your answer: 4200 rpm
